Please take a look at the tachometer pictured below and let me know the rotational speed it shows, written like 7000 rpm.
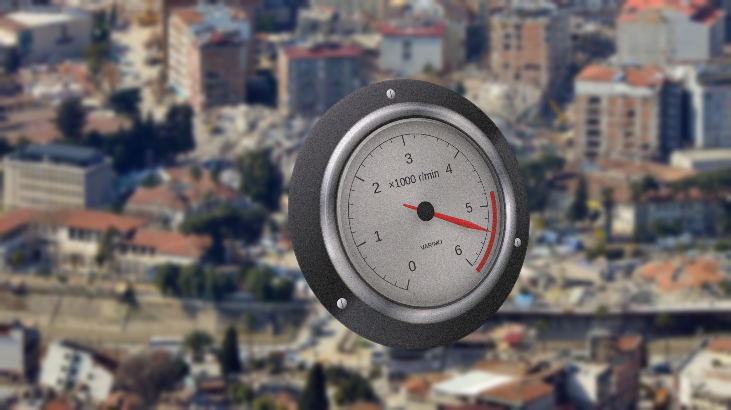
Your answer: 5400 rpm
